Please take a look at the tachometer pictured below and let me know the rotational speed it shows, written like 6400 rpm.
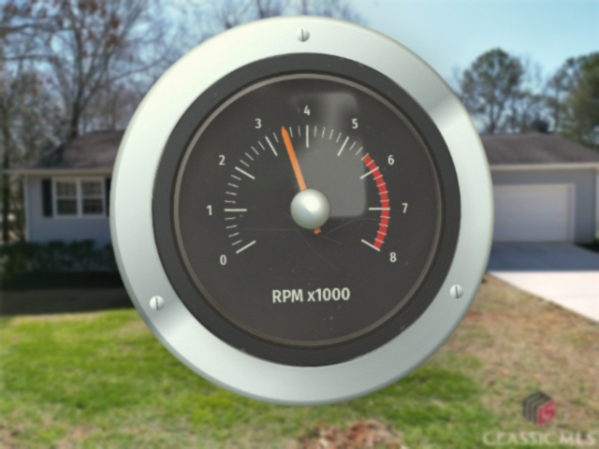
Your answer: 3400 rpm
